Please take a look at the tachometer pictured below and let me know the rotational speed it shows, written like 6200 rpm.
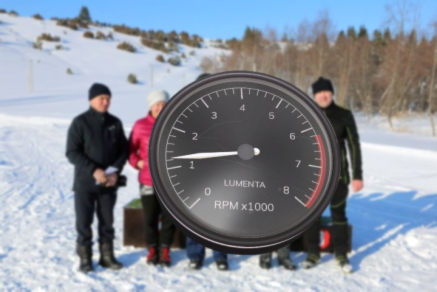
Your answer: 1200 rpm
